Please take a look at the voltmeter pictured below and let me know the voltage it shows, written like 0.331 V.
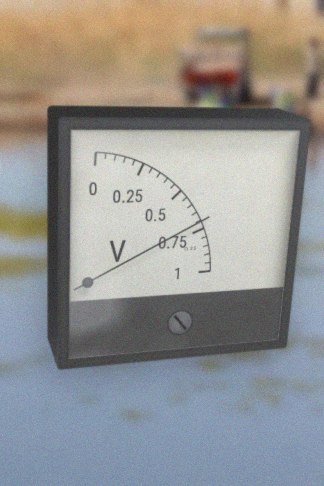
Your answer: 0.7 V
